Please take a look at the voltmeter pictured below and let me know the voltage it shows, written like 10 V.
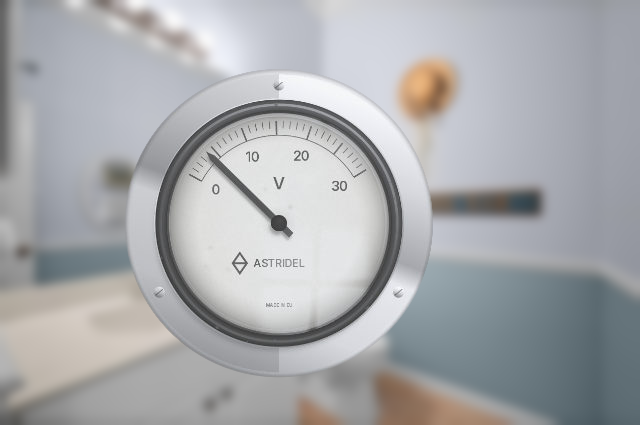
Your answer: 4 V
